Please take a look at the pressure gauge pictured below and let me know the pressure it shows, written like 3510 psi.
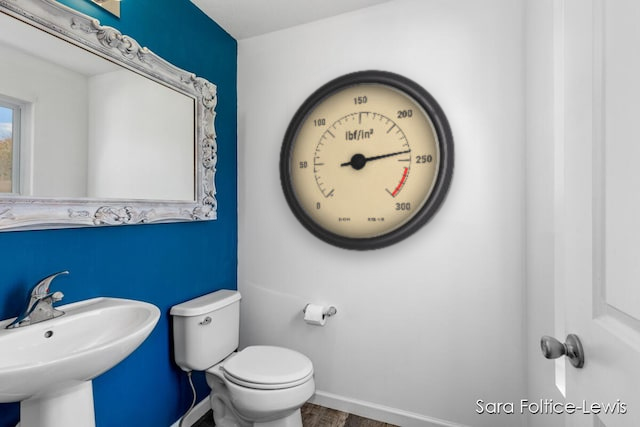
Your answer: 240 psi
